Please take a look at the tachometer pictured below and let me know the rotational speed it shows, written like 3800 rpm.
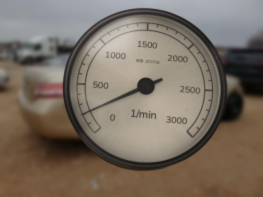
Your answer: 200 rpm
